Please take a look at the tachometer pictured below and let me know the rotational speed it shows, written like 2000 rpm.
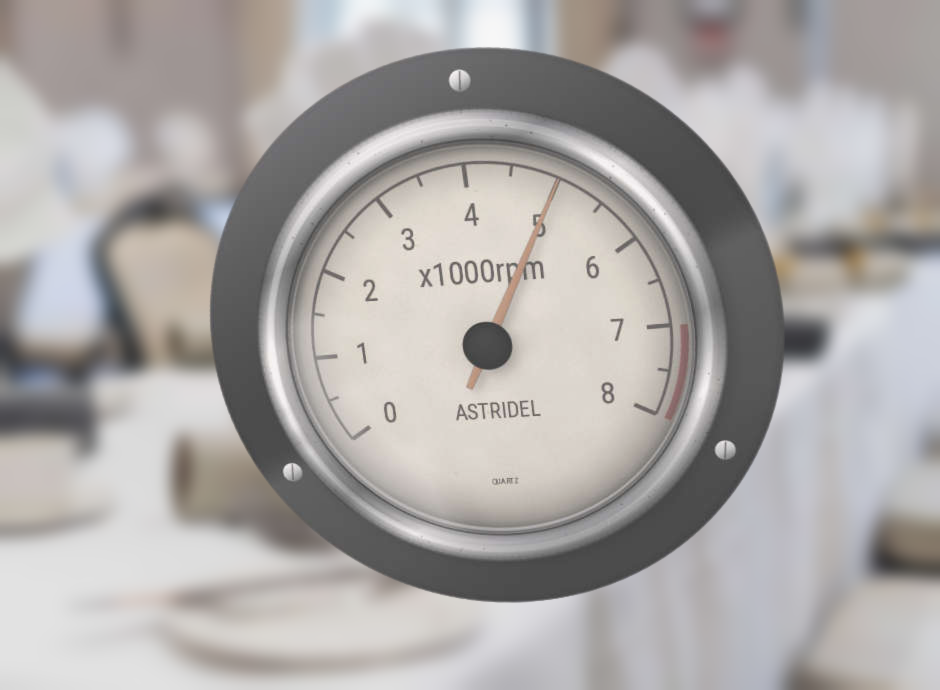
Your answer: 5000 rpm
